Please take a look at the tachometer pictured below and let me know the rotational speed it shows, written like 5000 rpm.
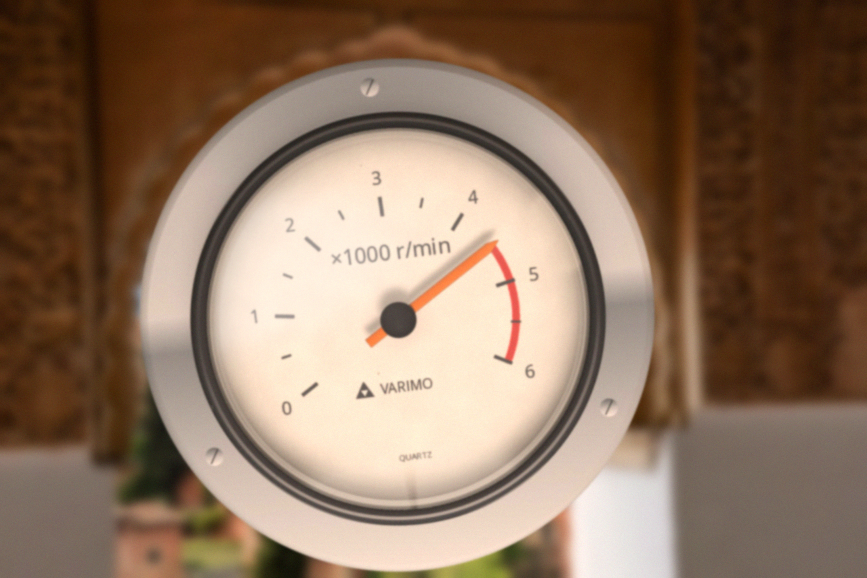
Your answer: 4500 rpm
